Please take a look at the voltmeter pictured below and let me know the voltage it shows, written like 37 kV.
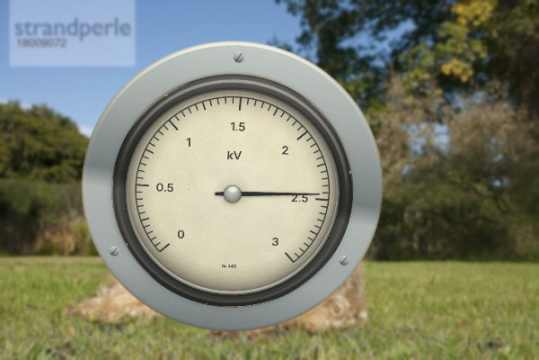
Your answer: 2.45 kV
